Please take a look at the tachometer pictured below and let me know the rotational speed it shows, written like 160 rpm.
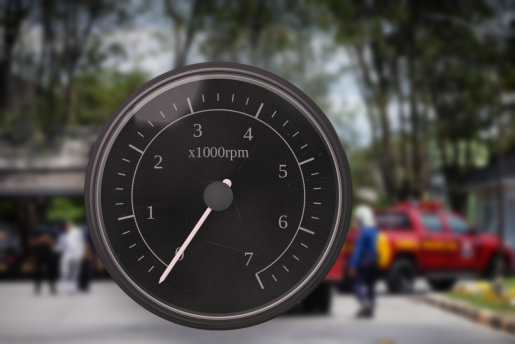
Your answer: 0 rpm
